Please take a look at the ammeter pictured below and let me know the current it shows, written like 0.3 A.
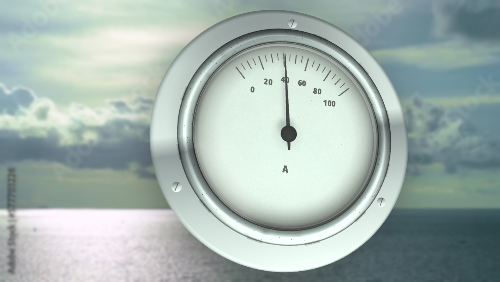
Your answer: 40 A
